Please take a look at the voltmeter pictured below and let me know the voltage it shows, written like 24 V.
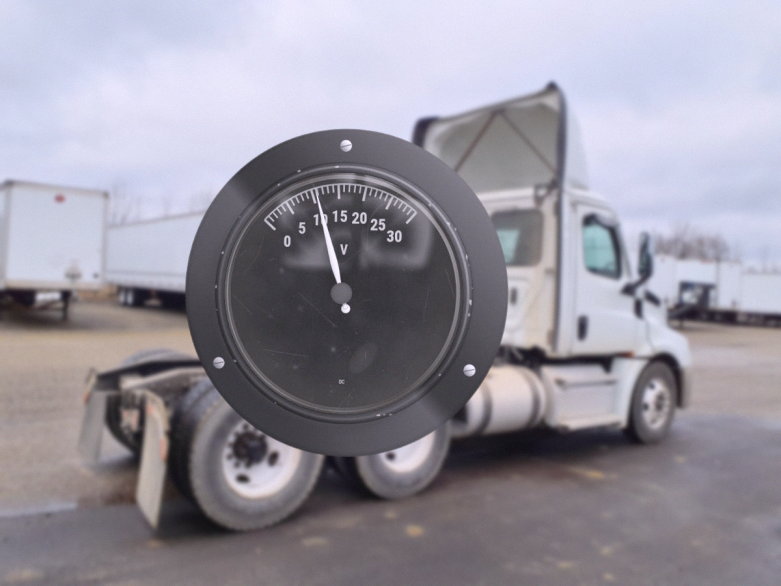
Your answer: 11 V
